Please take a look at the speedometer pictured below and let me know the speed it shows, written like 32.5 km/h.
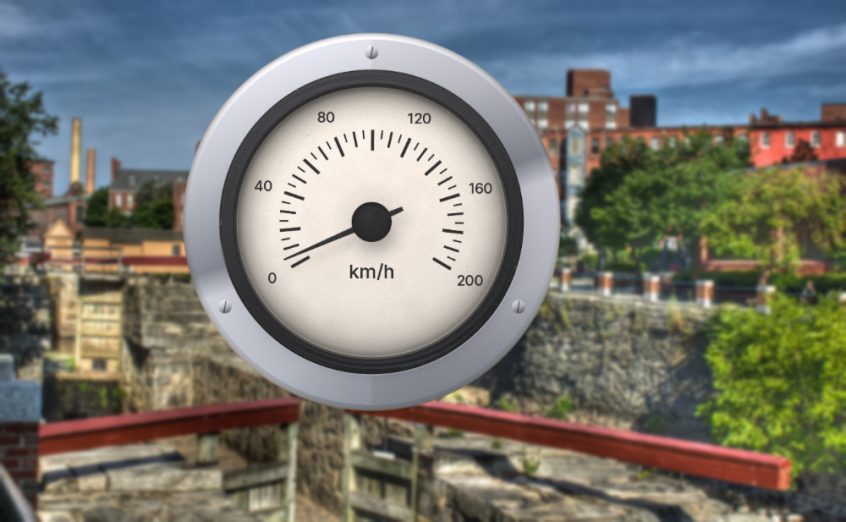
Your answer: 5 km/h
